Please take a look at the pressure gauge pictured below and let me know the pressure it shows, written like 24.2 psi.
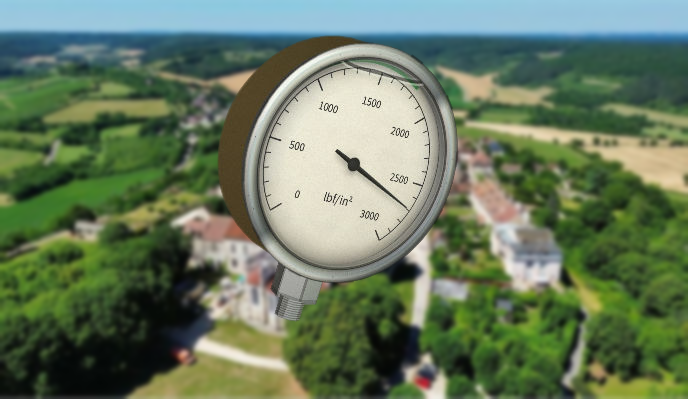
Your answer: 2700 psi
